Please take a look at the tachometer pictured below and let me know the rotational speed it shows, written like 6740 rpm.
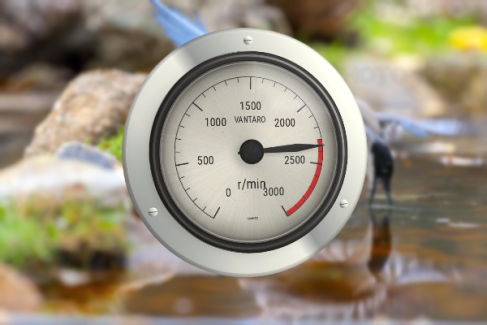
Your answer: 2350 rpm
